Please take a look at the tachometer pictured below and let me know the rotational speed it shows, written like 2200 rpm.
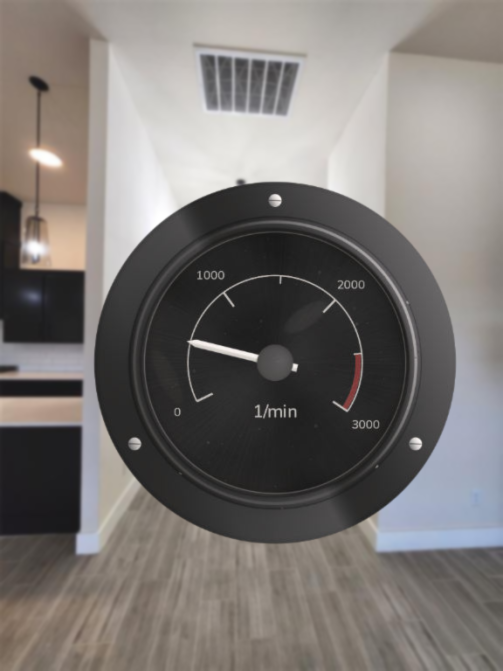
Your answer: 500 rpm
